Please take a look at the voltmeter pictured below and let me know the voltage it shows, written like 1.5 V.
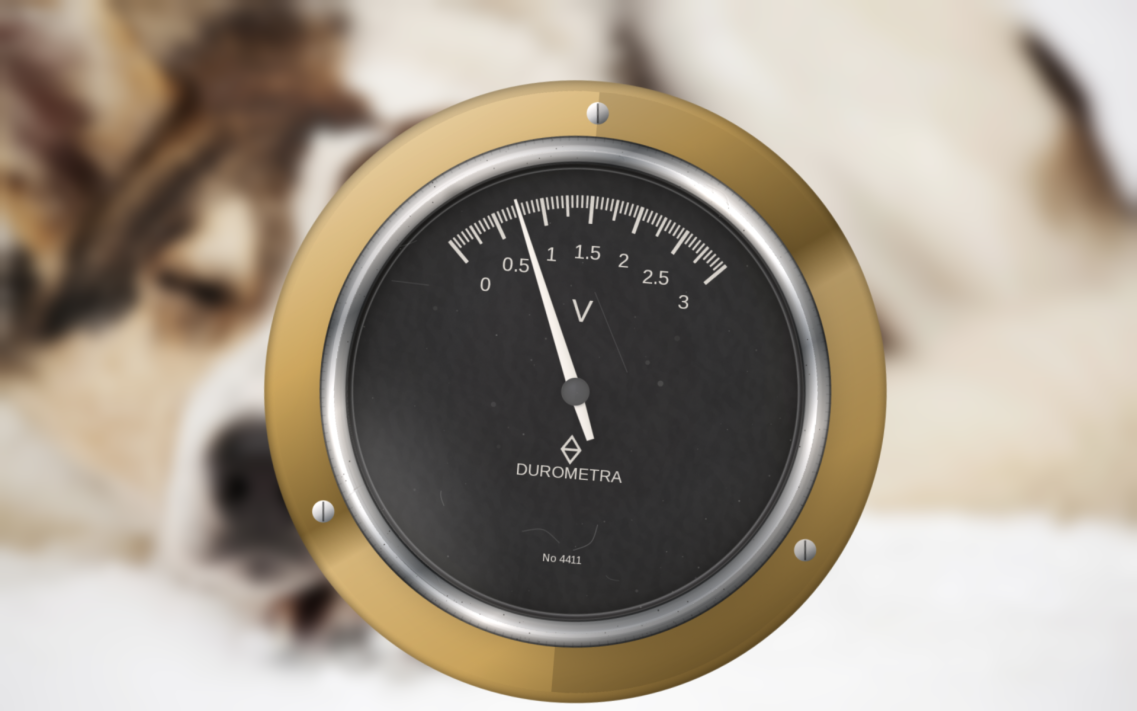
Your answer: 0.75 V
